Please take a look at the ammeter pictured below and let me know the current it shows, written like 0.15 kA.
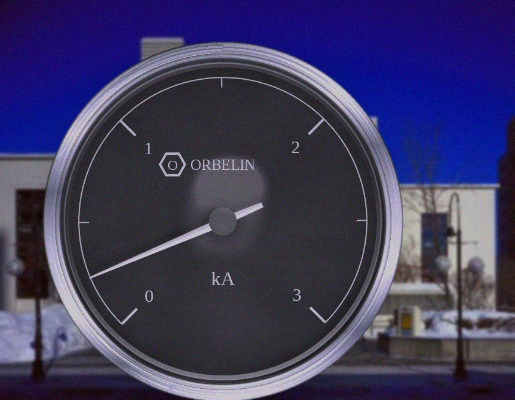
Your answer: 0.25 kA
